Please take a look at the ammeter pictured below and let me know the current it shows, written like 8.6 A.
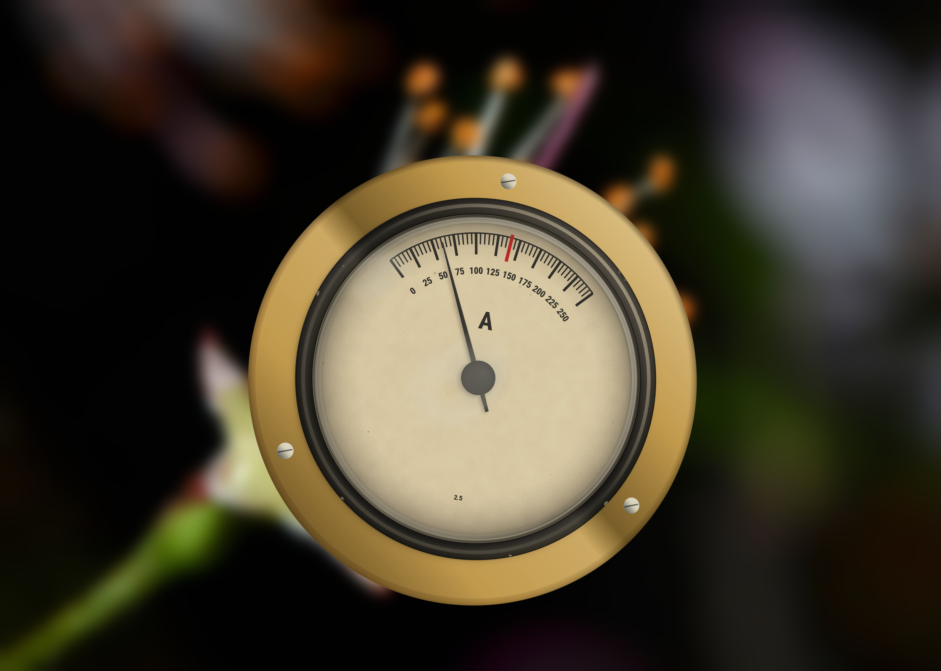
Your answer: 60 A
